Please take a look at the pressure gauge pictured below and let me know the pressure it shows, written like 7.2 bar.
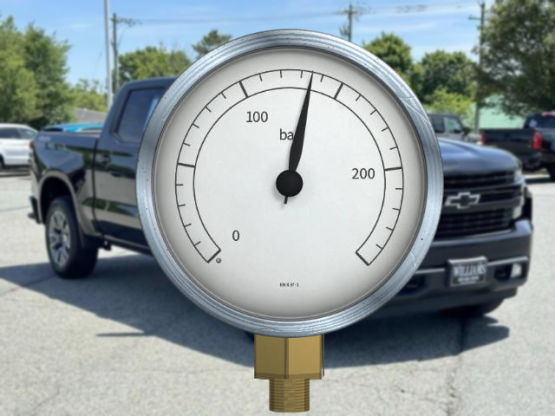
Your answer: 135 bar
